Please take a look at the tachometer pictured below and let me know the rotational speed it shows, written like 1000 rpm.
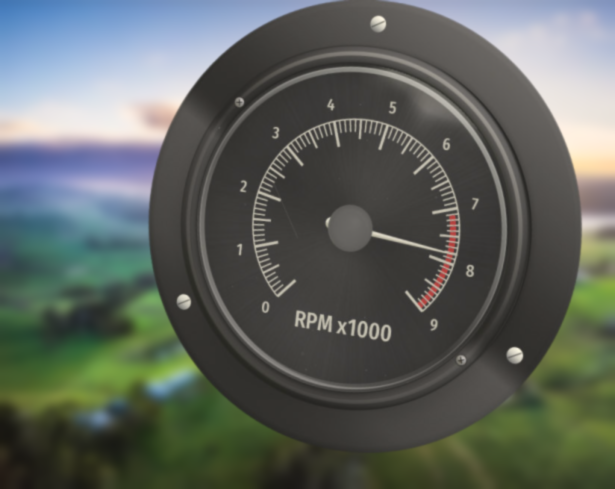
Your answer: 7800 rpm
